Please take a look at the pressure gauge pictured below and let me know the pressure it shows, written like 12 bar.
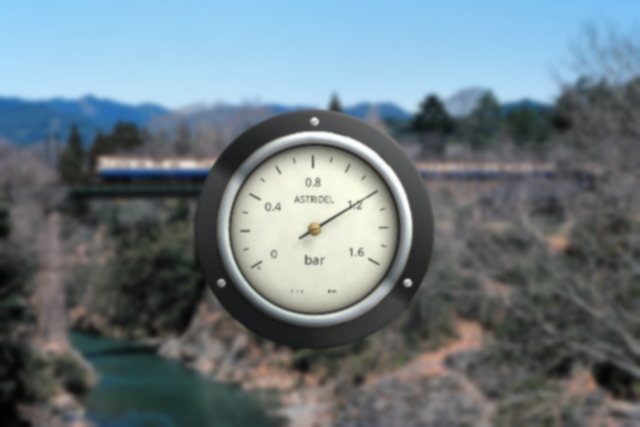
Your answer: 1.2 bar
